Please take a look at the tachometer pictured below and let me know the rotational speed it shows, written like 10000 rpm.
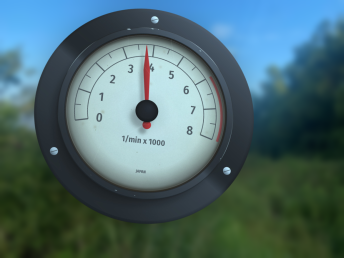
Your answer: 3750 rpm
